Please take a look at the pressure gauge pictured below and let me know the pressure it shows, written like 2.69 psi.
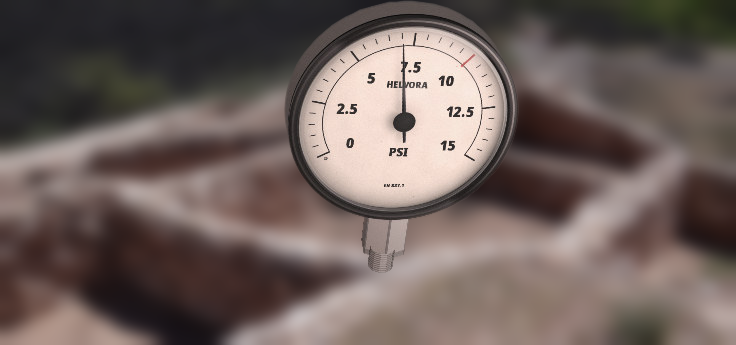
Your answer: 7 psi
